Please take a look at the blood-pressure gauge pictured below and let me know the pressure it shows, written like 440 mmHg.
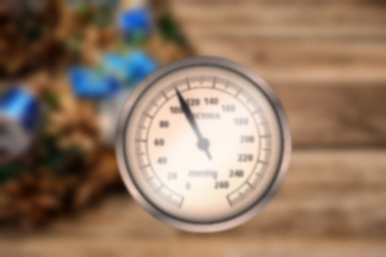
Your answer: 110 mmHg
